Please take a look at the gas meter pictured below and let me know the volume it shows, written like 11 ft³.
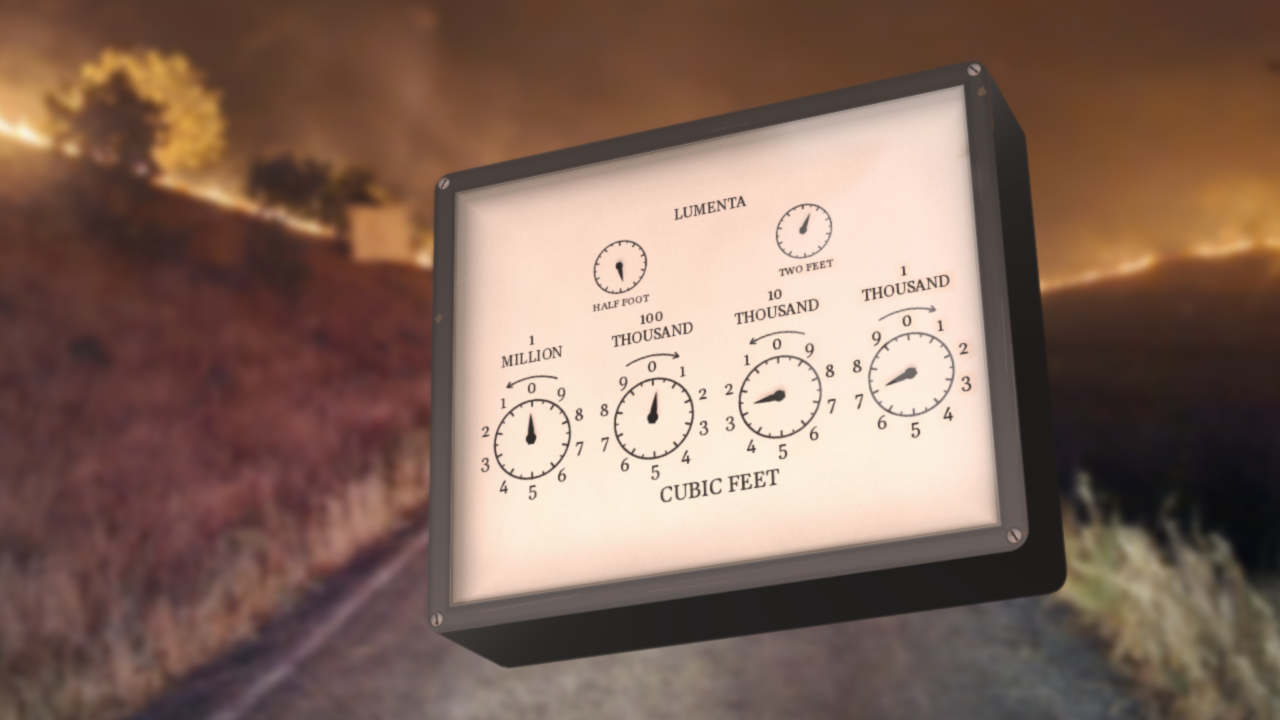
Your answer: 2700 ft³
